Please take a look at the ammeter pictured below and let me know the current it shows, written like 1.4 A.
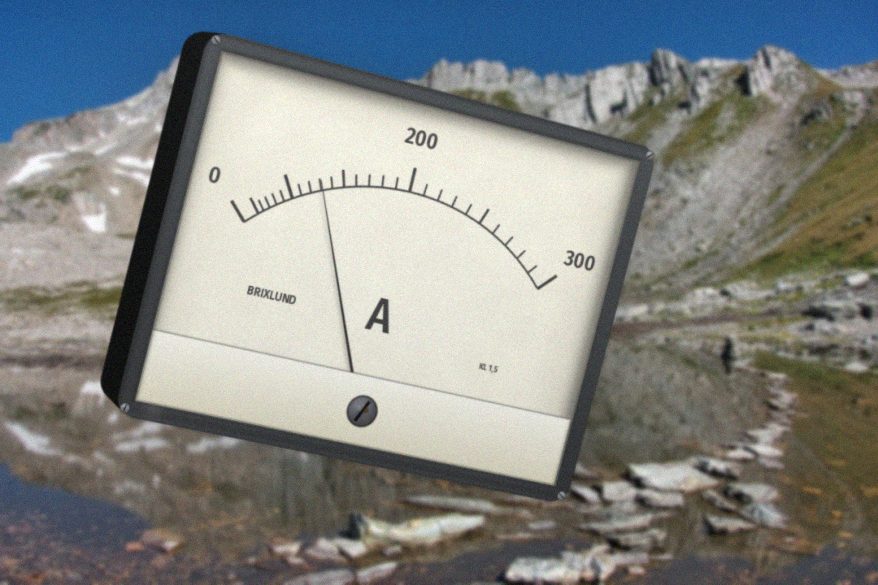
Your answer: 130 A
